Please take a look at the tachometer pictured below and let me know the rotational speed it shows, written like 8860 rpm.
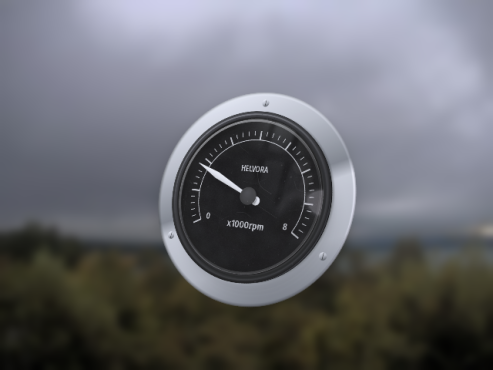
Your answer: 1800 rpm
